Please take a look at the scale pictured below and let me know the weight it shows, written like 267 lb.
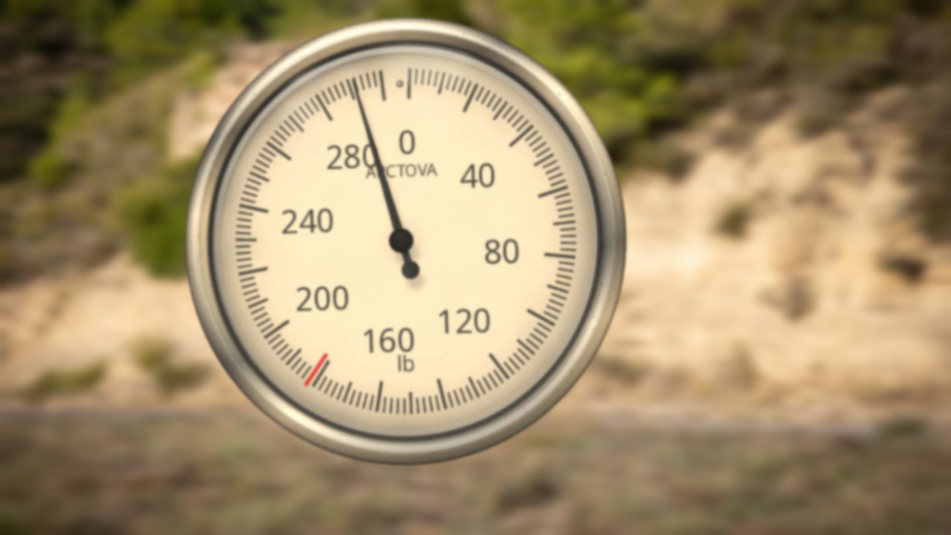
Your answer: 292 lb
